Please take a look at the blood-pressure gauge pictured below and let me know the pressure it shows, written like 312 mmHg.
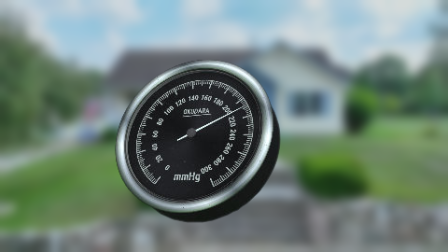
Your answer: 210 mmHg
